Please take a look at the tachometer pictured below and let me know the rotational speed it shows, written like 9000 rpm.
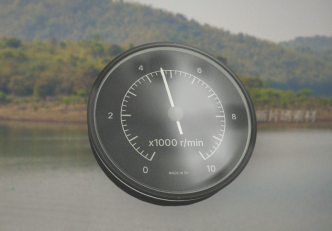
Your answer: 4600 rpm
